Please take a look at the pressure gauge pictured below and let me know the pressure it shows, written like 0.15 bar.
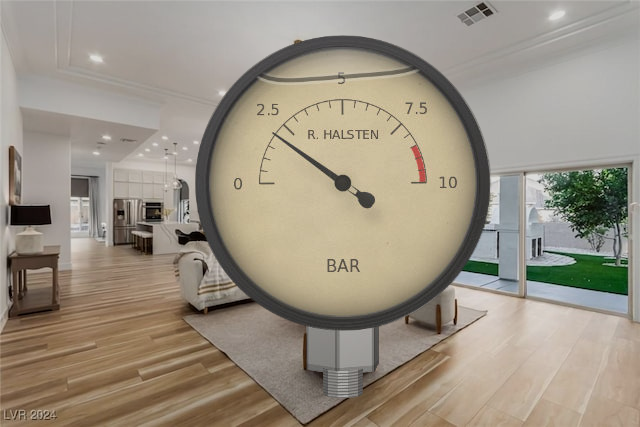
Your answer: 2 bar
